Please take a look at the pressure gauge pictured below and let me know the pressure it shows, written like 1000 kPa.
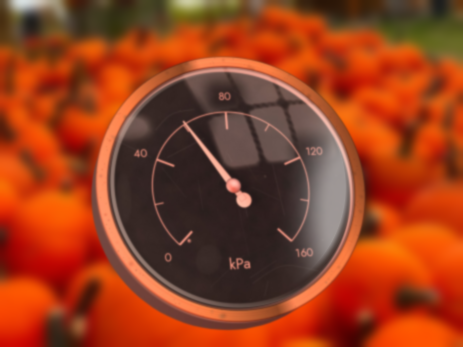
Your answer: 60 kPa
